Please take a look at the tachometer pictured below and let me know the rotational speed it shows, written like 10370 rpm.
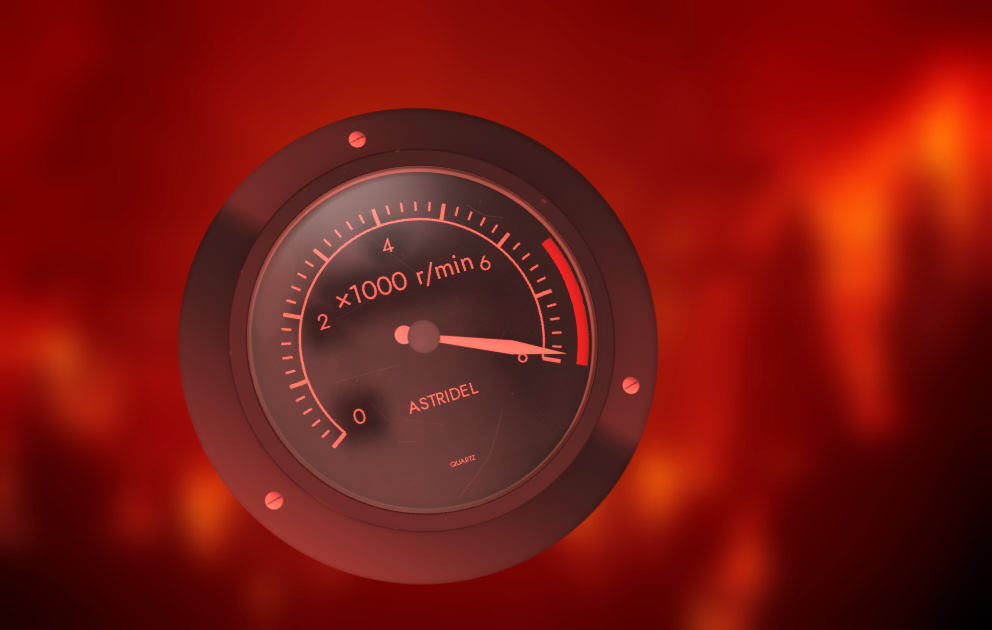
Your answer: 7900 rpm
